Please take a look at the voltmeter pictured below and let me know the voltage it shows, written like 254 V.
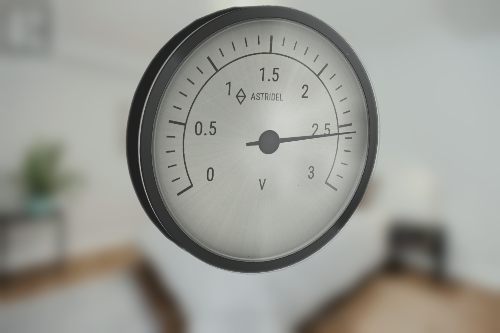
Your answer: 2.55 V
